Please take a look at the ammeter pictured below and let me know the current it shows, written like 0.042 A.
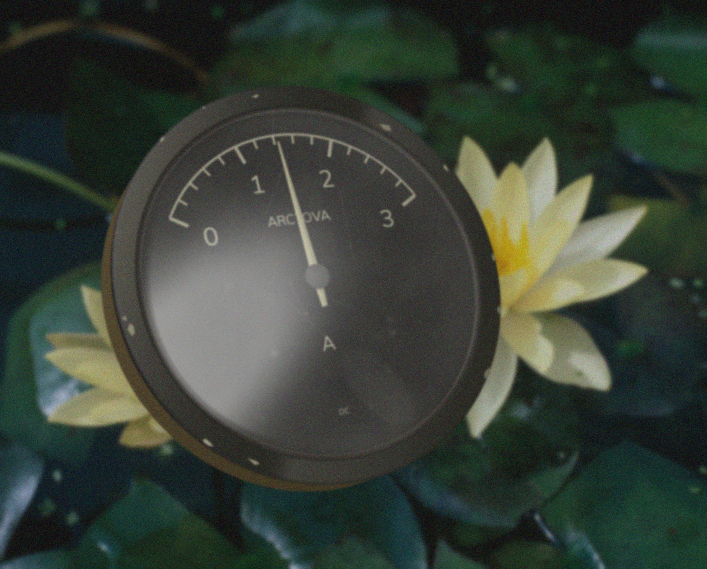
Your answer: 1.4 A
